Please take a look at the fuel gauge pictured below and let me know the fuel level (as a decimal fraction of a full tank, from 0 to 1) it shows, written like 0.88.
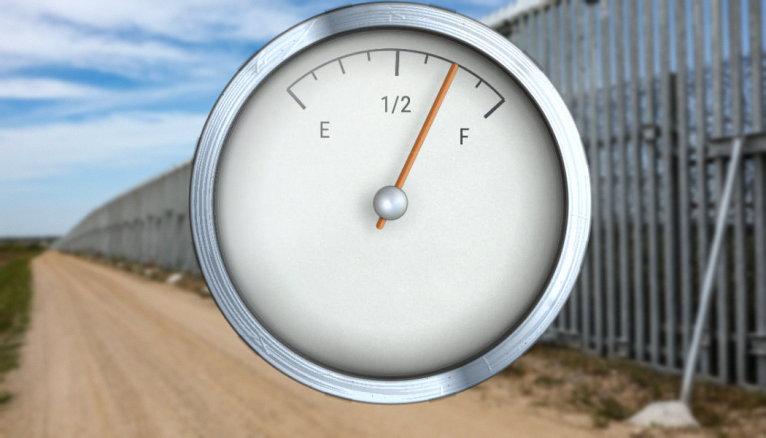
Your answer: 0.75
